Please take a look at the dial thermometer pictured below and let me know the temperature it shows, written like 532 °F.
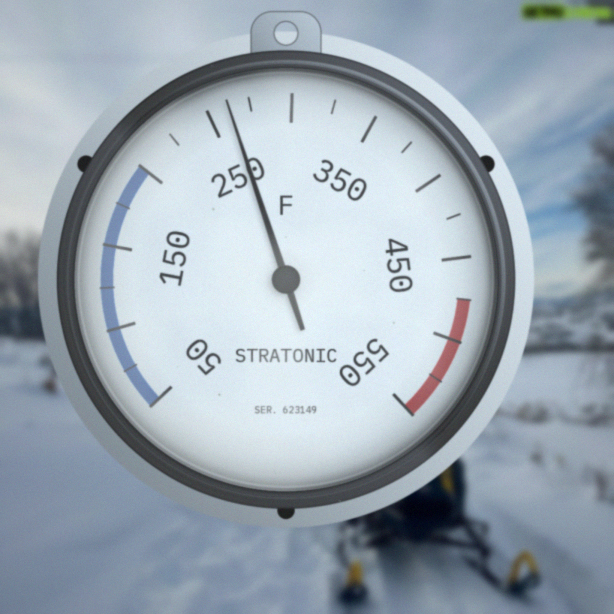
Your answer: 262.5 °F
